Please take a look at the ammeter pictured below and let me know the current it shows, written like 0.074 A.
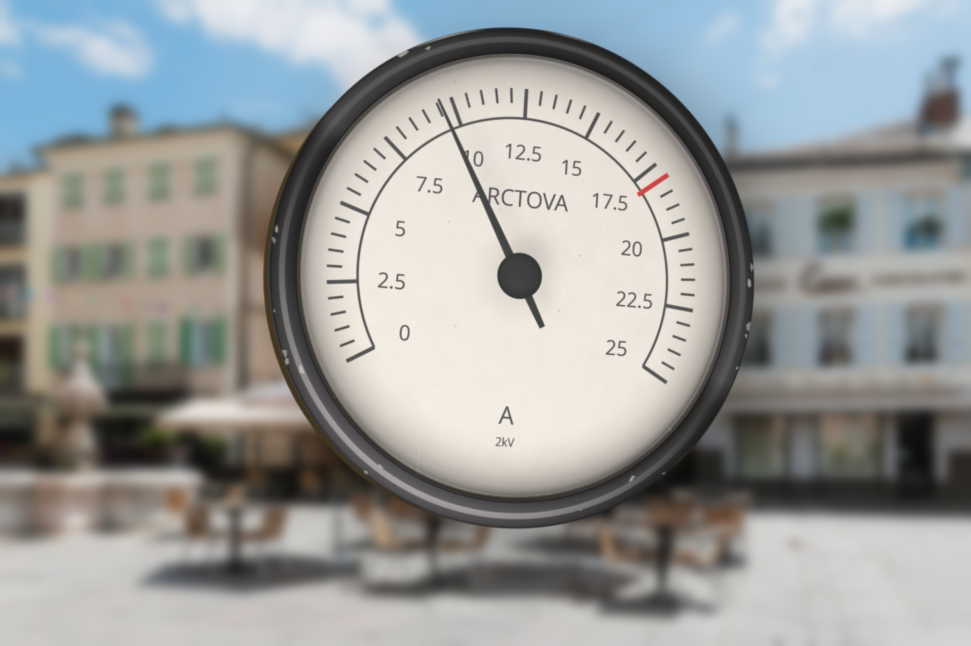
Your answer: 9.5 A
